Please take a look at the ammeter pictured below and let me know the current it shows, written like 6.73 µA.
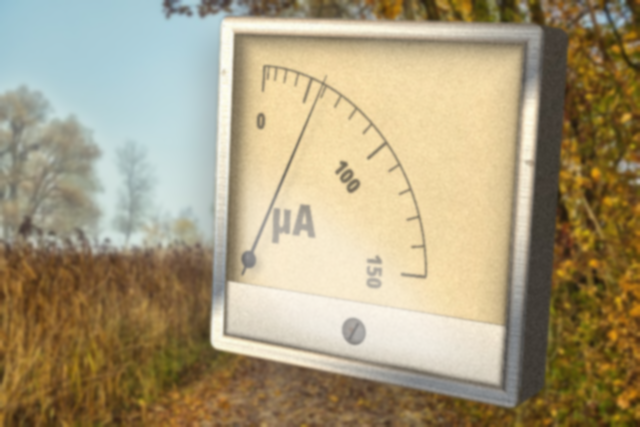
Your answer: 60 µA
